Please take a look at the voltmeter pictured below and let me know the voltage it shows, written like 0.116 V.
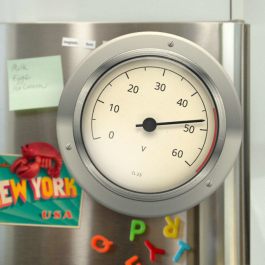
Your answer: 47.5 V
